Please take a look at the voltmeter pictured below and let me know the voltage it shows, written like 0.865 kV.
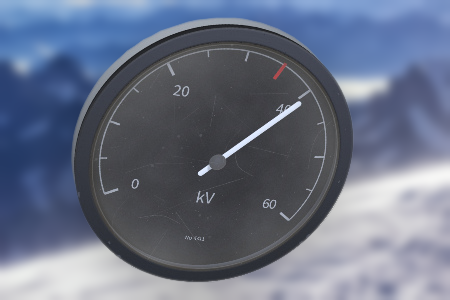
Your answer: 40 kV
